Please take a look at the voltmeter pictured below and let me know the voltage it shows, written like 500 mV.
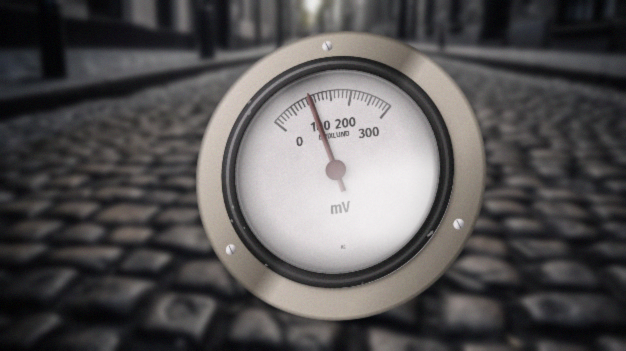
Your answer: 100 mV
